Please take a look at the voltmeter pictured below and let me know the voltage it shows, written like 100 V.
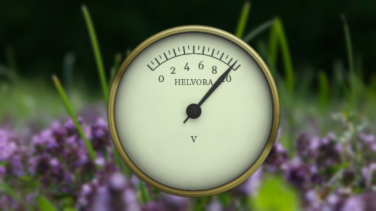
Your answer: 9.5 V
